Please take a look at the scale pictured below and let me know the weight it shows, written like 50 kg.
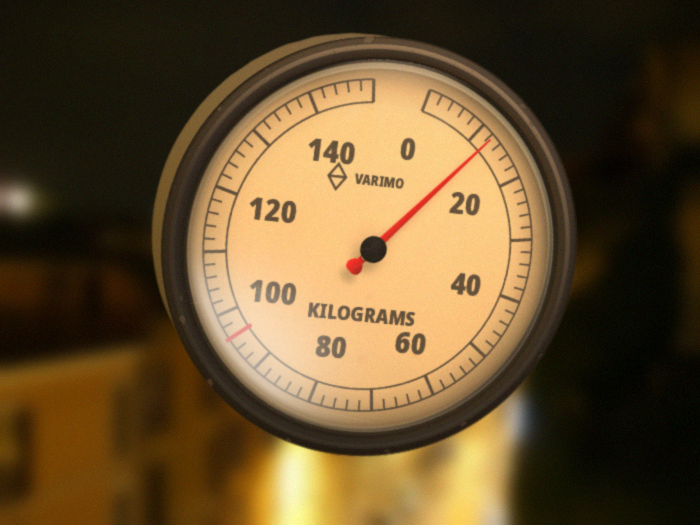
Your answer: 12 kg
